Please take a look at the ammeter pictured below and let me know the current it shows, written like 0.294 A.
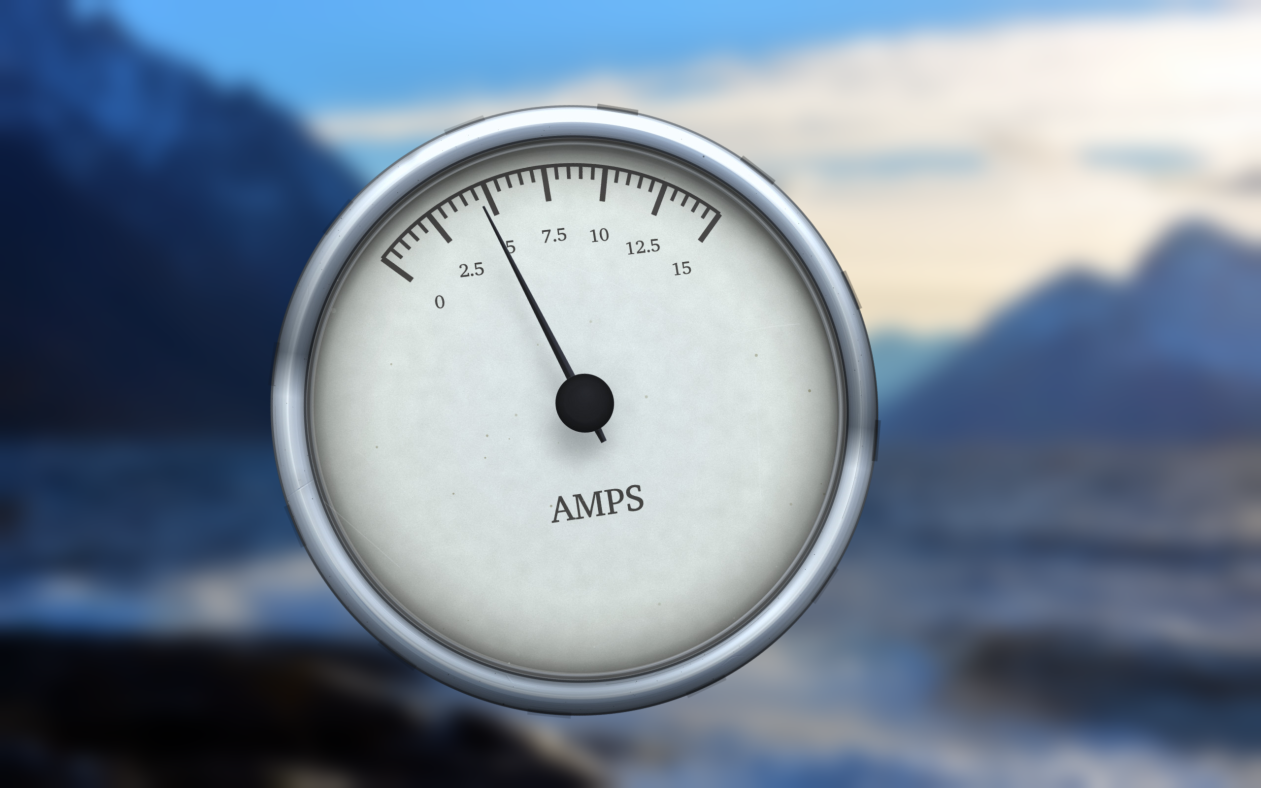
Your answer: 4.5 A
